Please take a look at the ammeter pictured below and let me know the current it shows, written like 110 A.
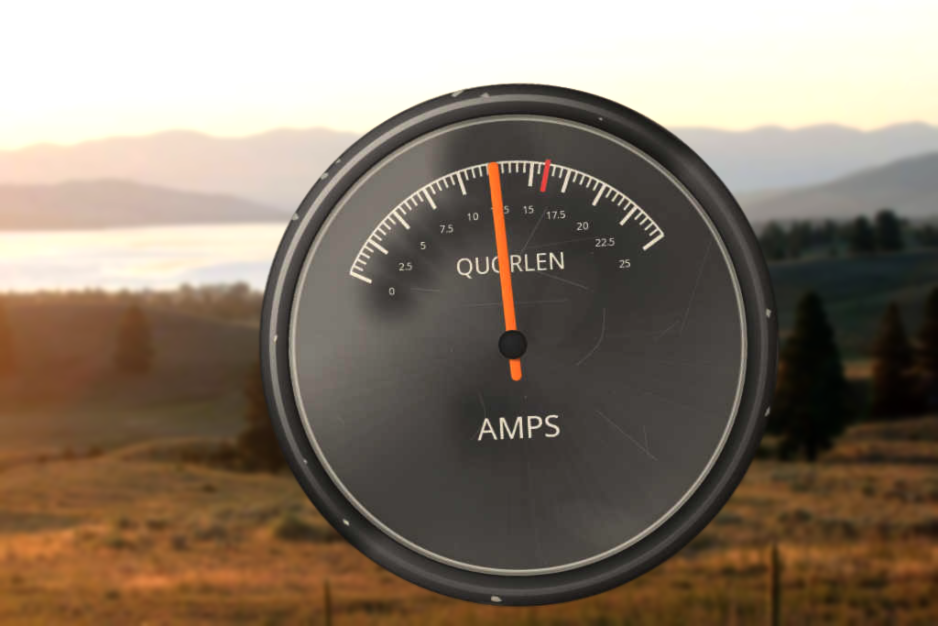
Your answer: 12.5 A
